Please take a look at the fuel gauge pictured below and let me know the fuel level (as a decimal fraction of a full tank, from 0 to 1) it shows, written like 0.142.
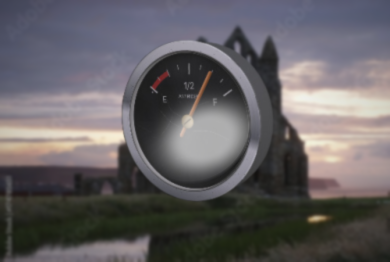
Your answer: 0.75
